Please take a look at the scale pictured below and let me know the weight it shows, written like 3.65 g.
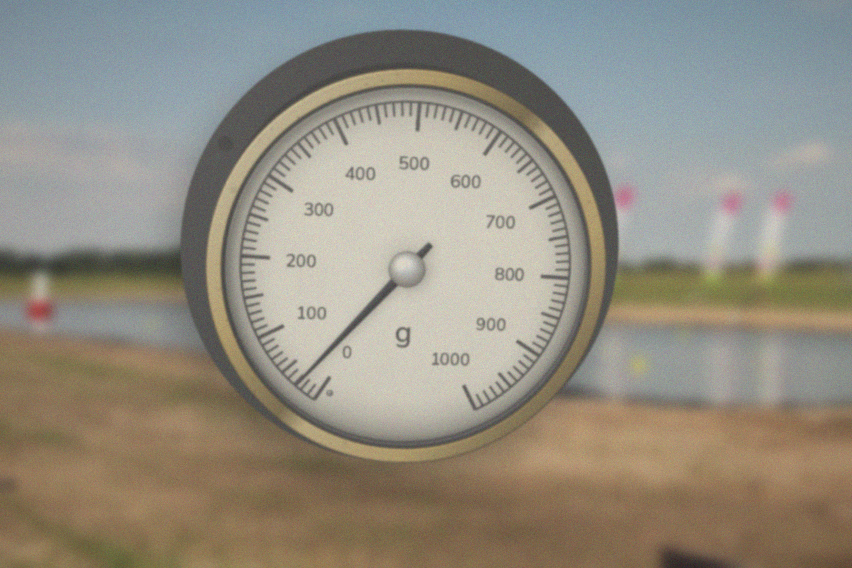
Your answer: 30 g
